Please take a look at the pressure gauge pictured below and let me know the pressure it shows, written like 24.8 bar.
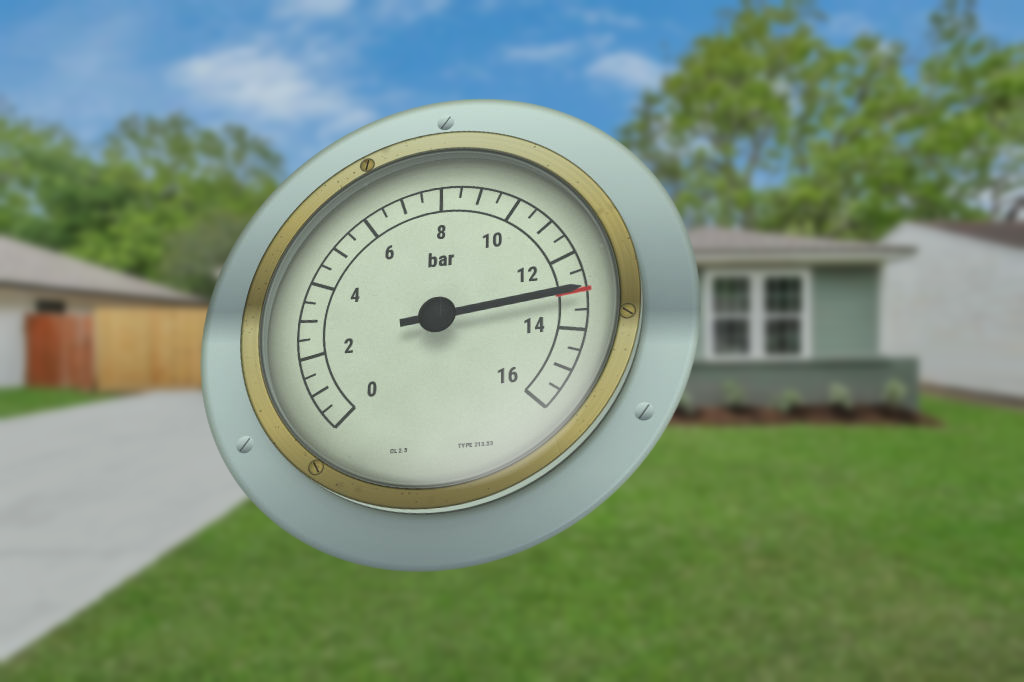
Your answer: 13 bar
